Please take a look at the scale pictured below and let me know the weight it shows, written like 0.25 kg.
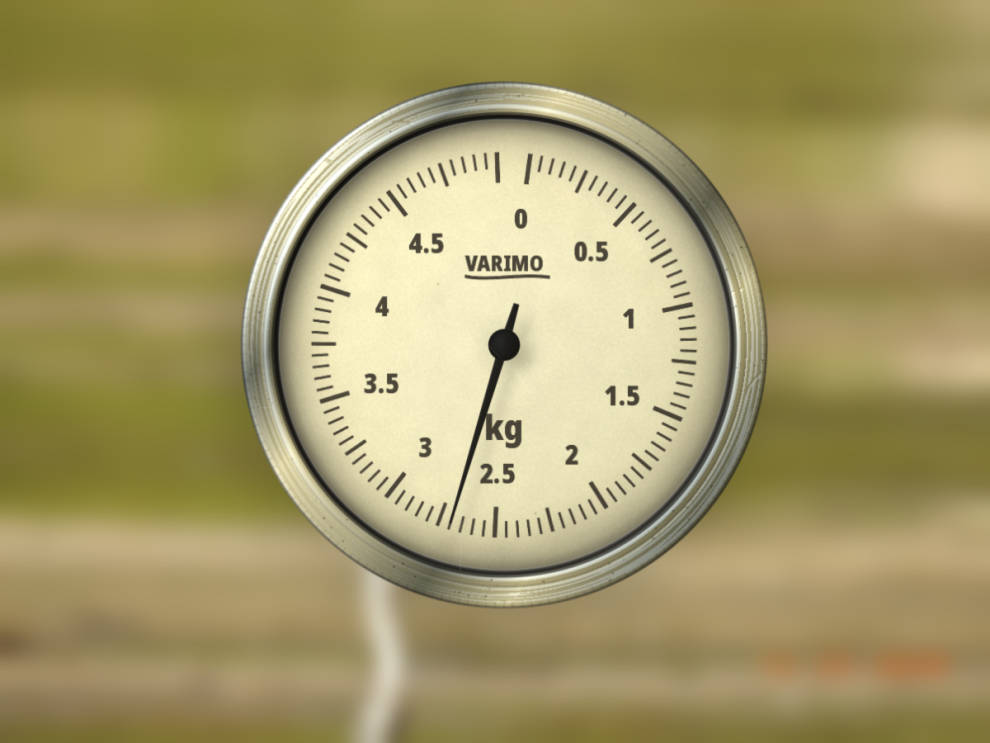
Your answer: 2.7 kg
